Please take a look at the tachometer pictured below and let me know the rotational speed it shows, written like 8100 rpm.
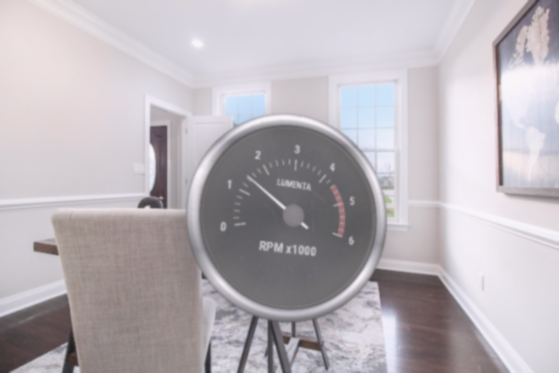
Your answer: 1400 rpm
